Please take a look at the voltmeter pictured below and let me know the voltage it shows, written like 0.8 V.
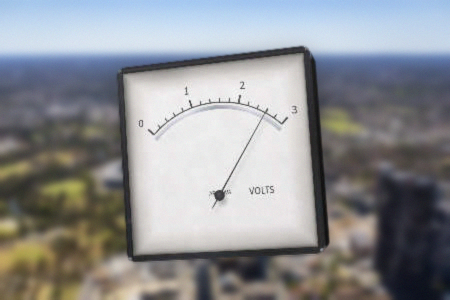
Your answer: 2.6 V
